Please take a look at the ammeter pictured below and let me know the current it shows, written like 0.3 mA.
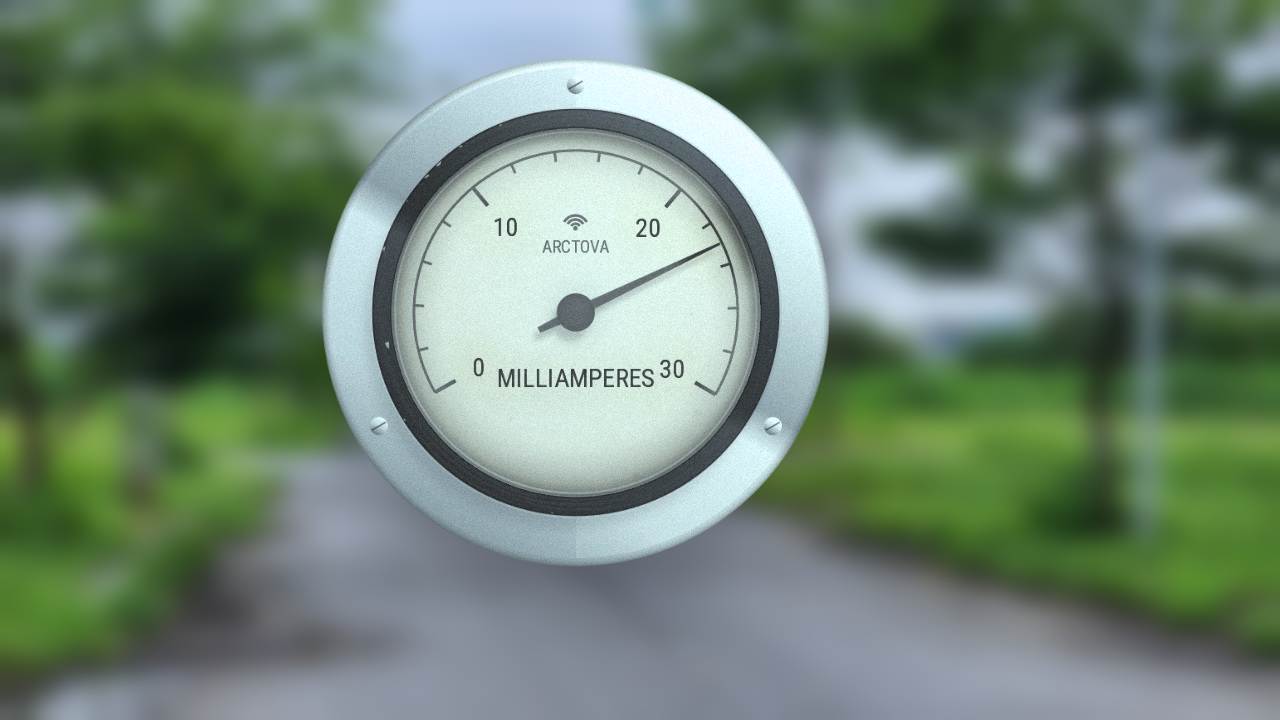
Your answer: 23 mA
